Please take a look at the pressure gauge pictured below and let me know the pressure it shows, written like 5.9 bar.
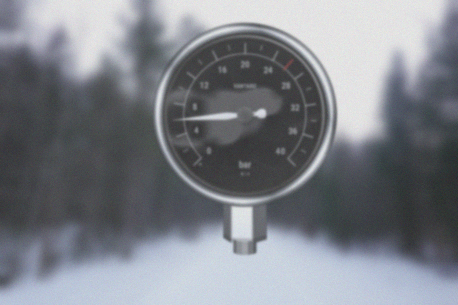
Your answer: 6 bar
